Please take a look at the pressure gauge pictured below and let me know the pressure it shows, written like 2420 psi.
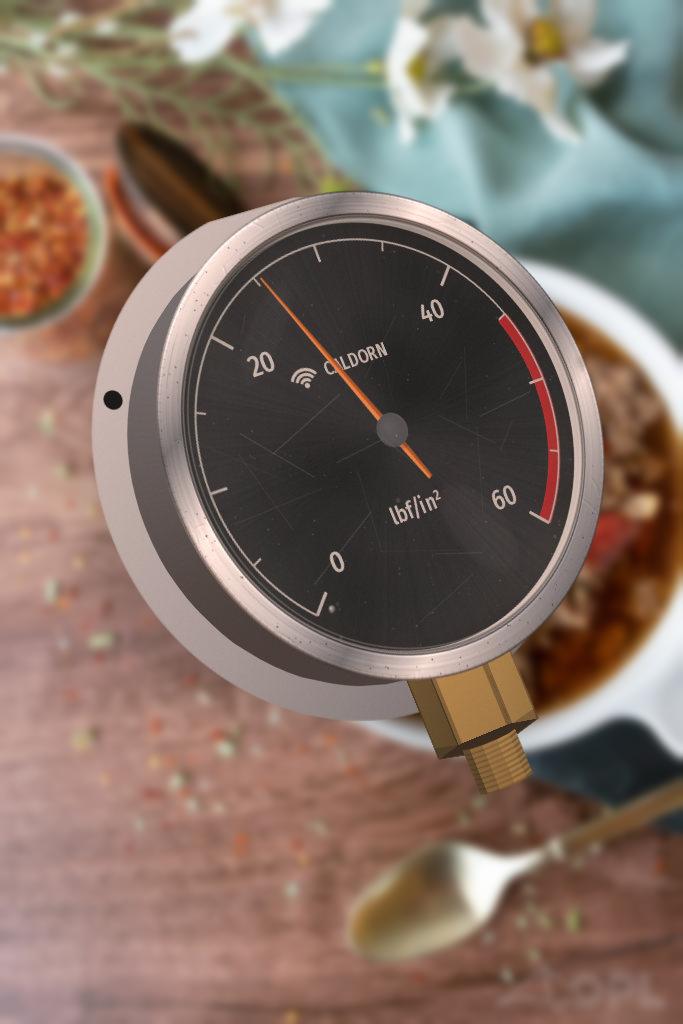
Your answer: 25 psi
